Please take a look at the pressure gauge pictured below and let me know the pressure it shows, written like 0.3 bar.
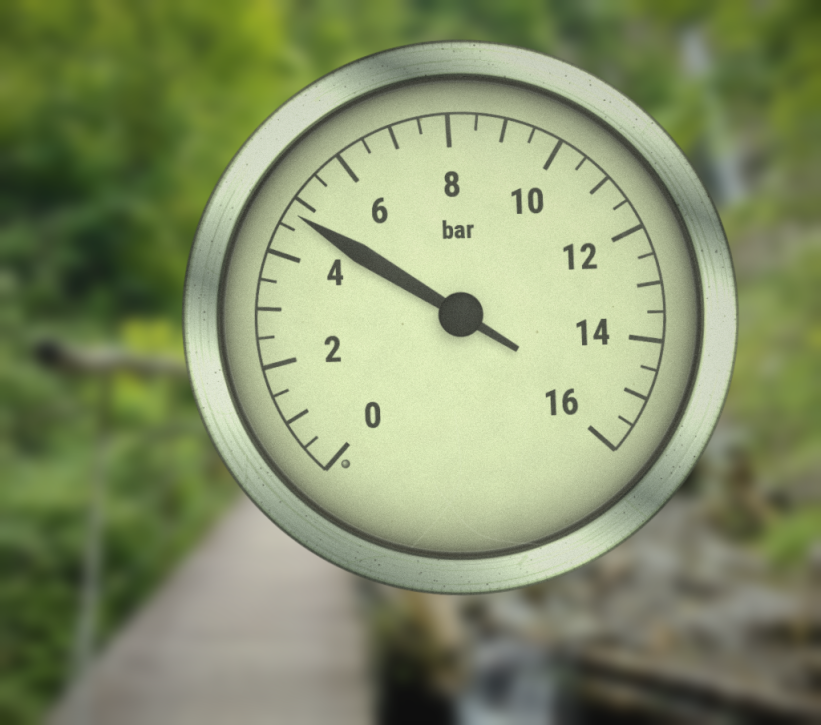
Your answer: 4.75 bar
